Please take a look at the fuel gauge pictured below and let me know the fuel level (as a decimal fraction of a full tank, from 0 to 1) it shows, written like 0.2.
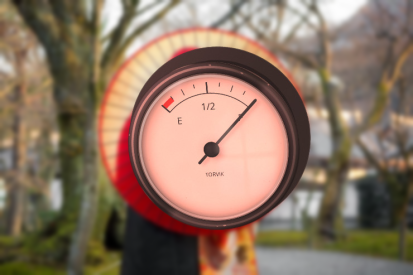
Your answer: 1
